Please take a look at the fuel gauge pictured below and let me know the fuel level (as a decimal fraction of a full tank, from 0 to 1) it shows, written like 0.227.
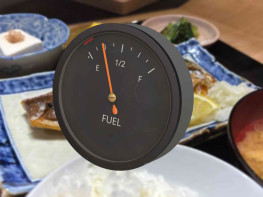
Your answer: 0.25
